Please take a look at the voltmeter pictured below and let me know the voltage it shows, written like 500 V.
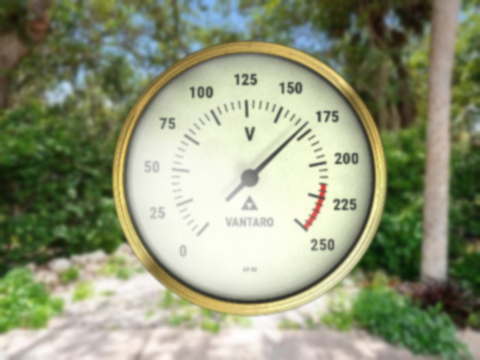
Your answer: 170 V
